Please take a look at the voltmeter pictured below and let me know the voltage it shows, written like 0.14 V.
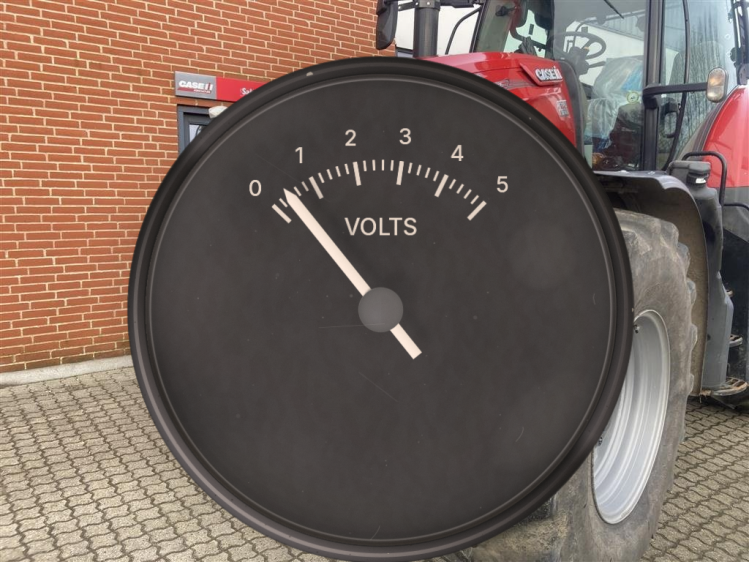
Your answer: 0.4 V
